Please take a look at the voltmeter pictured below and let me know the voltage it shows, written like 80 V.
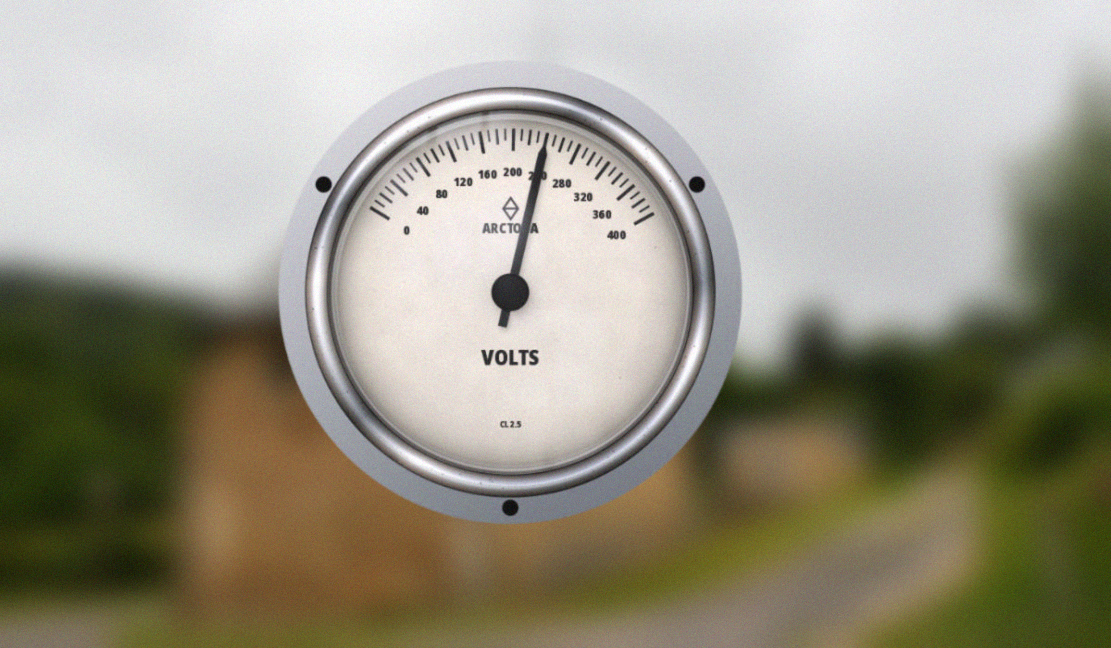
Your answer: 240 V
